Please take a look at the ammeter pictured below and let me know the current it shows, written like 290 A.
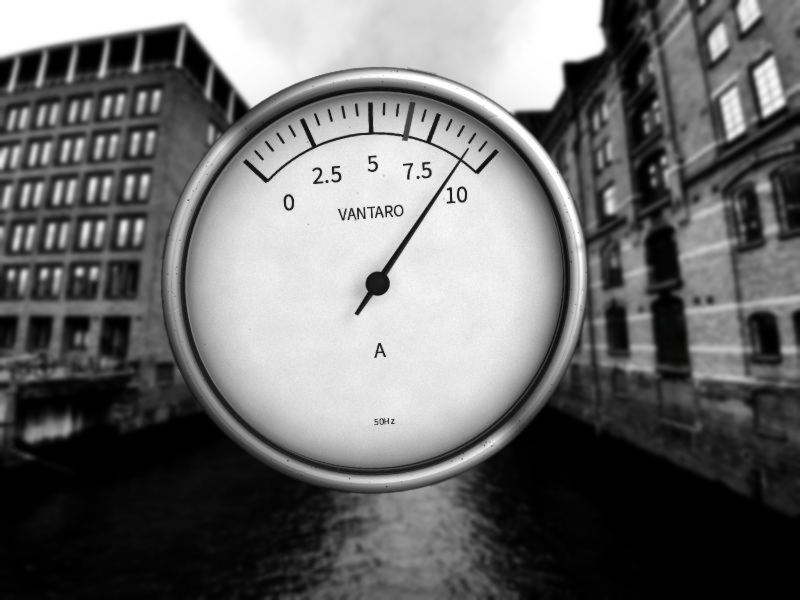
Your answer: 9 A
